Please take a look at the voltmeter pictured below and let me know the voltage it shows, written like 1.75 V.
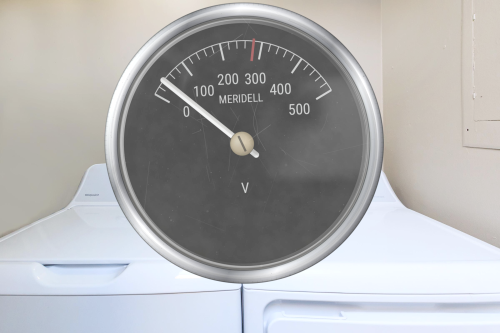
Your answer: 40 V
